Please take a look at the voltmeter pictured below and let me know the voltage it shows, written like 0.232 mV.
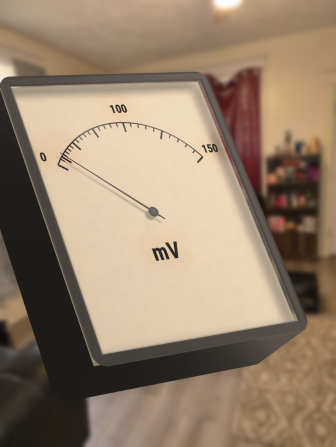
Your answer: 25 mV
